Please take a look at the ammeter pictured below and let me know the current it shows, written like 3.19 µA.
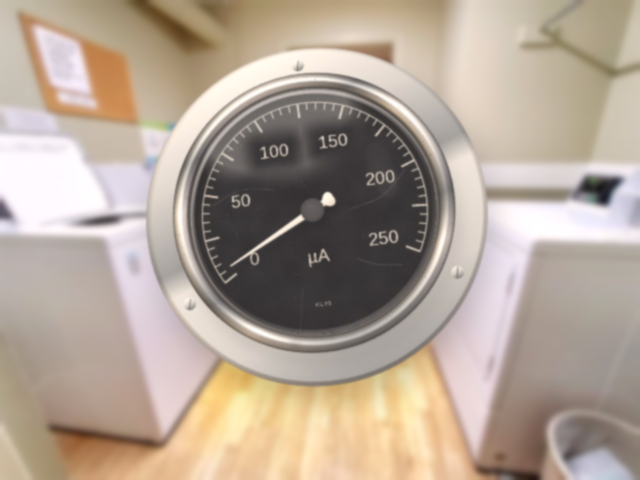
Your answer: 5 µA
